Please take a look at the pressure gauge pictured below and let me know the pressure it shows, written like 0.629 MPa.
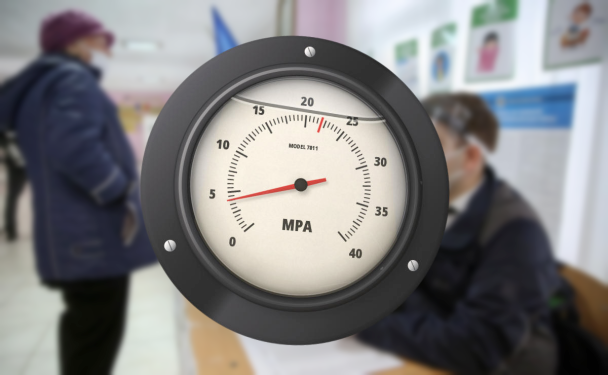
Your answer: 4 MPa
